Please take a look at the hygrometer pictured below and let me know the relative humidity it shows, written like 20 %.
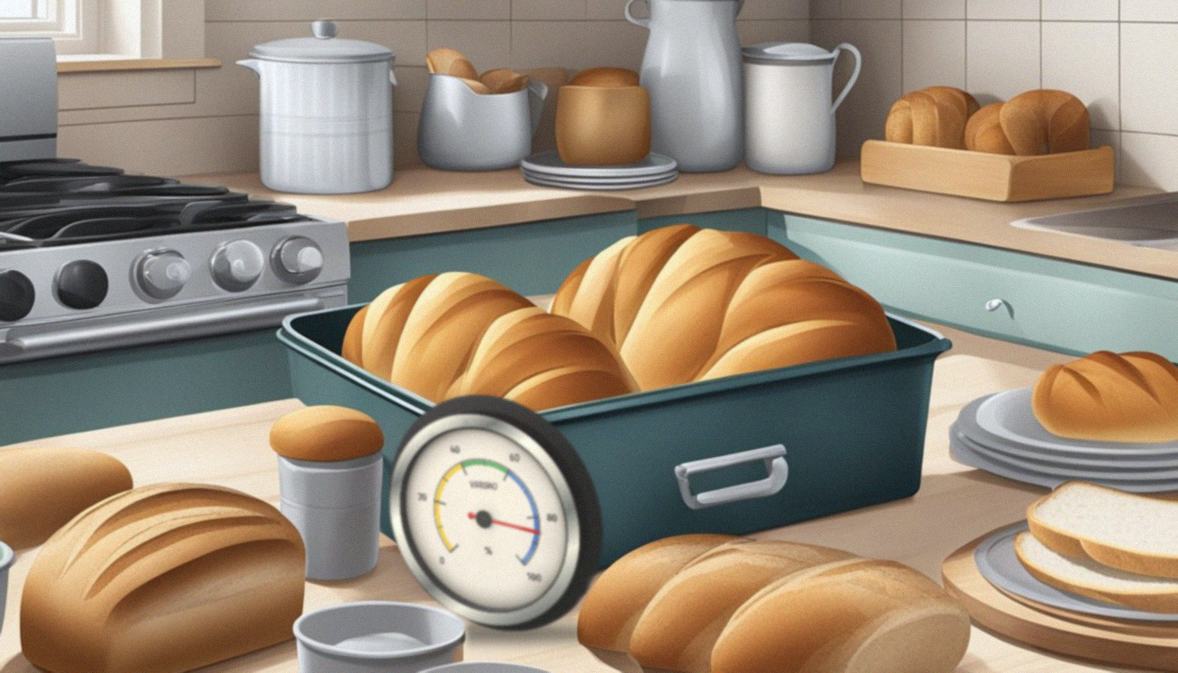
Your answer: 85 %
